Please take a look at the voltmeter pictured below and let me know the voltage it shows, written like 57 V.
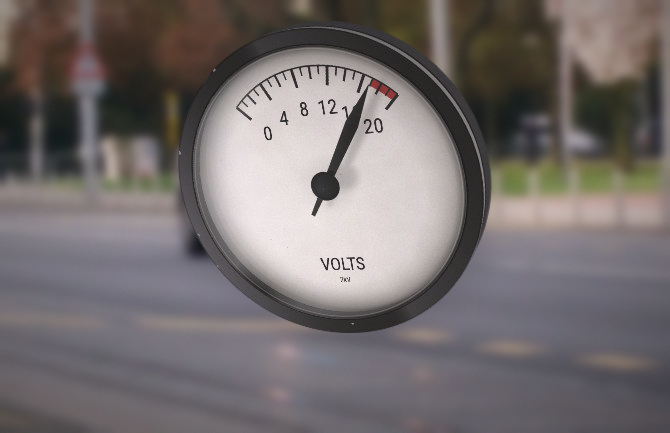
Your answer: 17 V
